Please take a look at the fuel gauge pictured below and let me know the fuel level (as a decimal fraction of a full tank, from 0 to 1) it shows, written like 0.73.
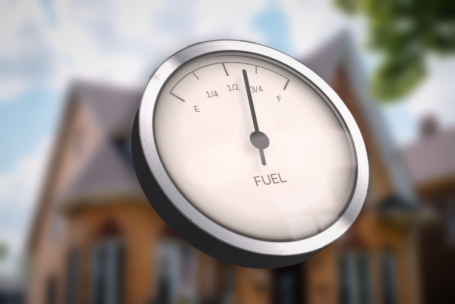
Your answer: 0.625
